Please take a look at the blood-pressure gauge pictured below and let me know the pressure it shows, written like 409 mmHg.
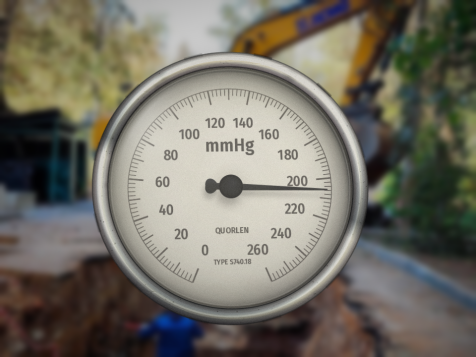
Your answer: 206 mmHg
